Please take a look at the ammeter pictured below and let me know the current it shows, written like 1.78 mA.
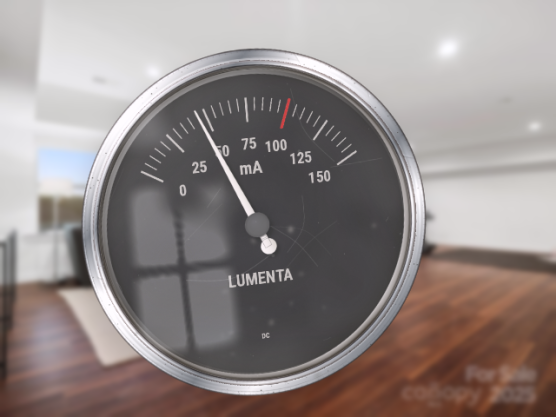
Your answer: 45 mA
